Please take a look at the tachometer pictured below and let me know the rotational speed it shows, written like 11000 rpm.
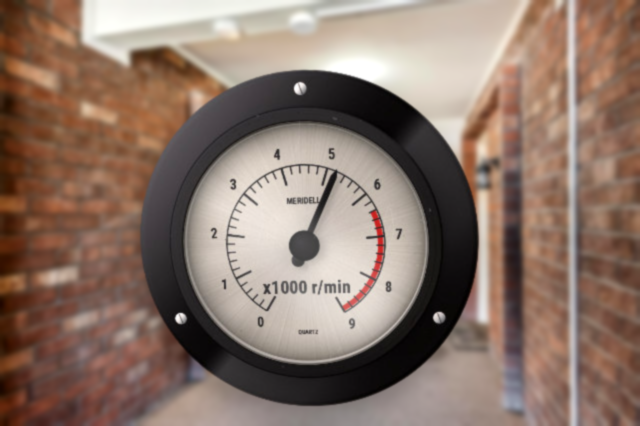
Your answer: 5200 rpm
